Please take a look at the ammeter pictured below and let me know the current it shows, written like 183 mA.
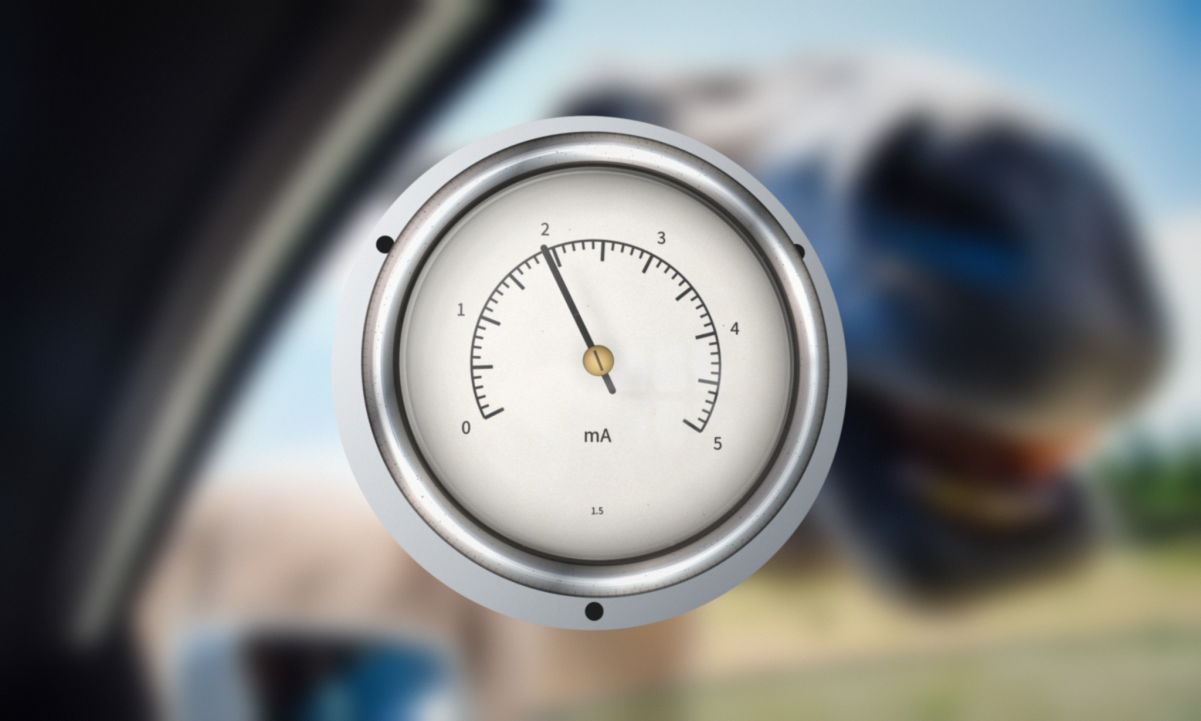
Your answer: 1.9 mA
